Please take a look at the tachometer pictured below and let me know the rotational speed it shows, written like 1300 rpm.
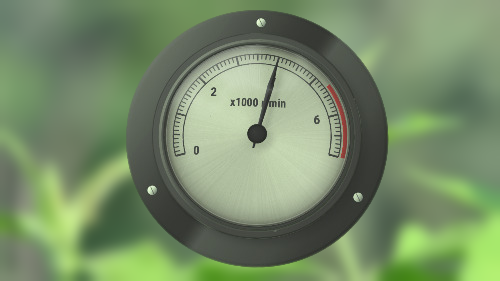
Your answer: 4000 rpm
